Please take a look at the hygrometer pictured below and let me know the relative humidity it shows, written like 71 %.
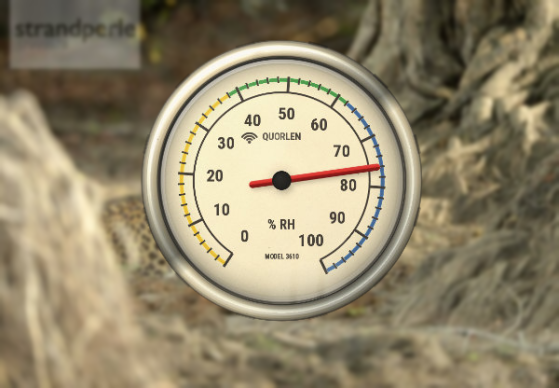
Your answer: 76 %
